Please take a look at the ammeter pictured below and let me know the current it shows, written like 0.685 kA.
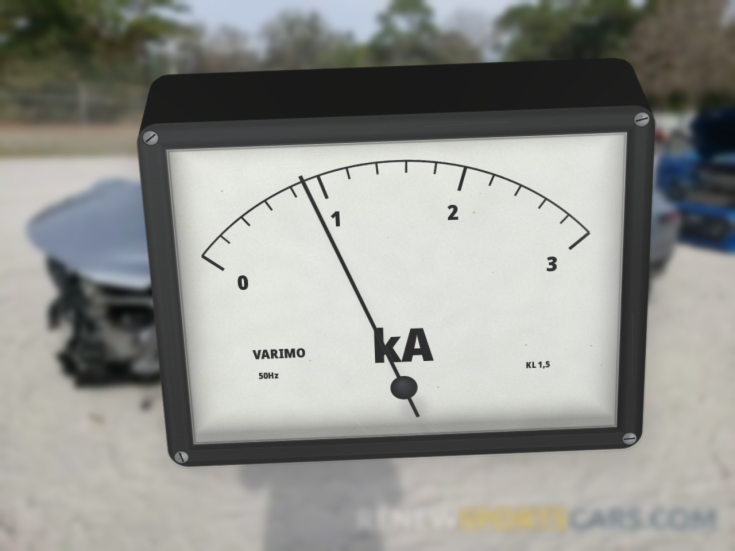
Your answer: 0.9 kA
